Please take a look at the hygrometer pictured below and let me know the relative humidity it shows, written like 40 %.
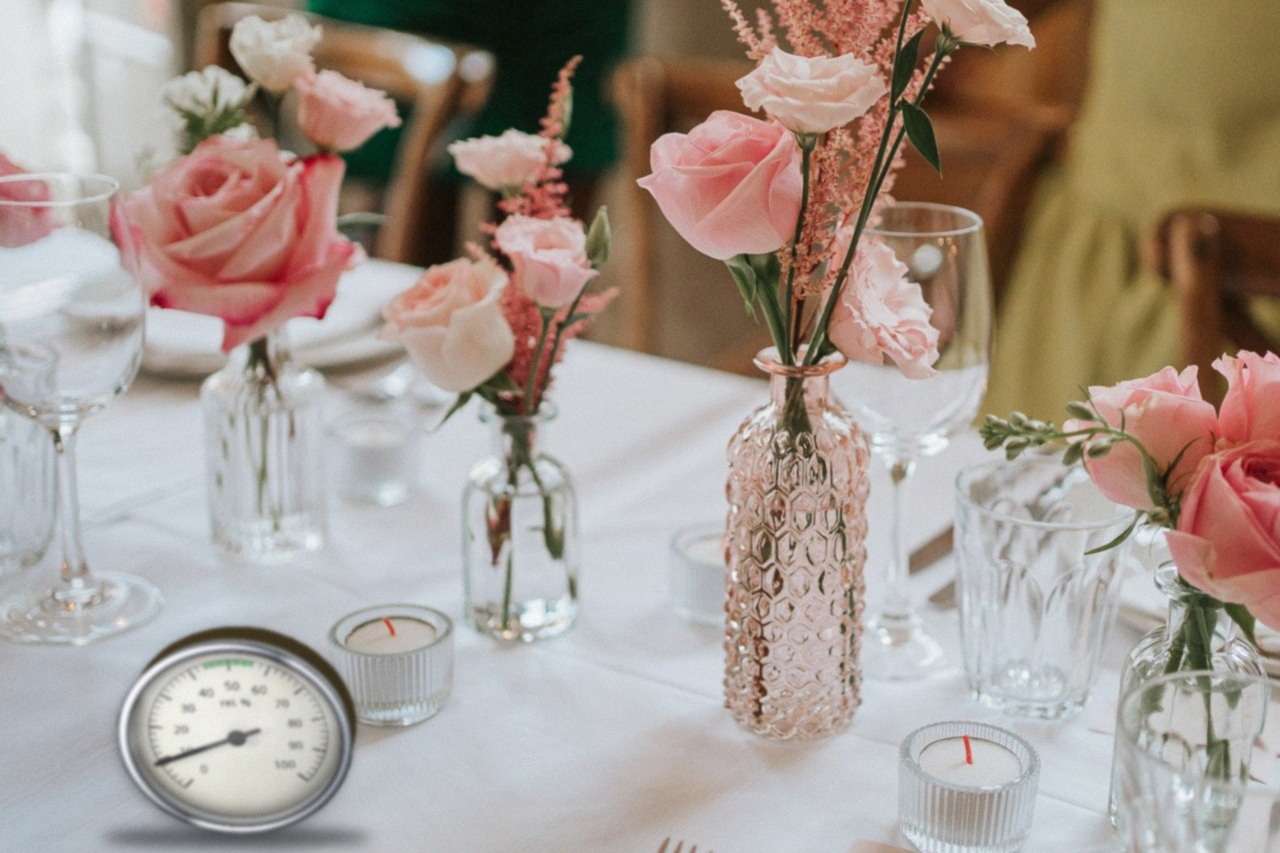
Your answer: 10 %
